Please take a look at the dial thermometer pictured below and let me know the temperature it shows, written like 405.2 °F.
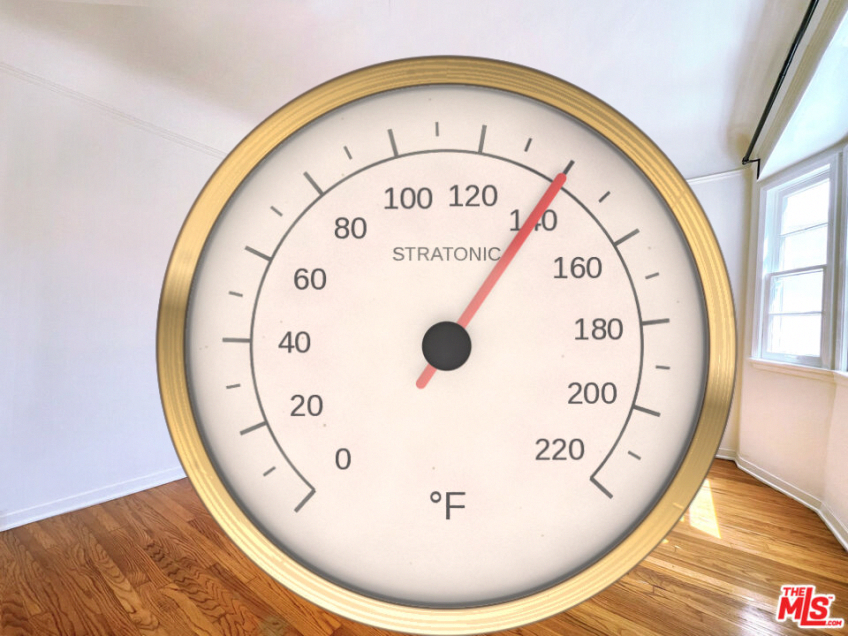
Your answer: 140 °F
